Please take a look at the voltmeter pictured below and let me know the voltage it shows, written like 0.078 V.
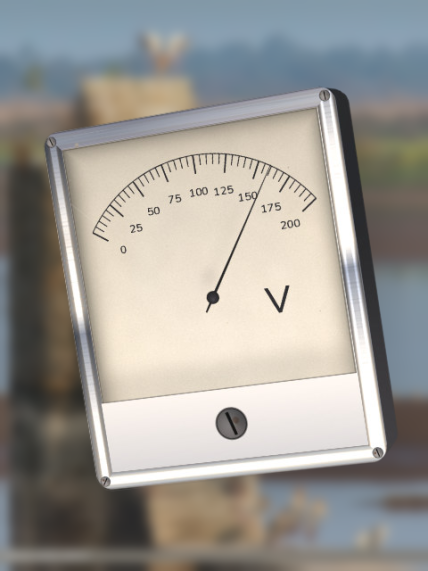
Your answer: 160 V
